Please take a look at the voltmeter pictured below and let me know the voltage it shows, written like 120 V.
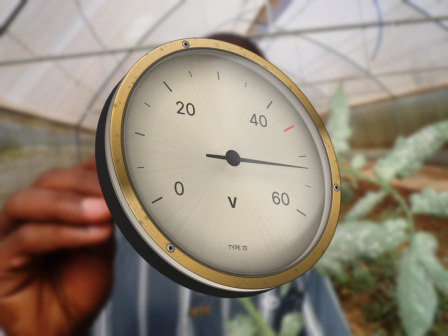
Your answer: 52.5 V
